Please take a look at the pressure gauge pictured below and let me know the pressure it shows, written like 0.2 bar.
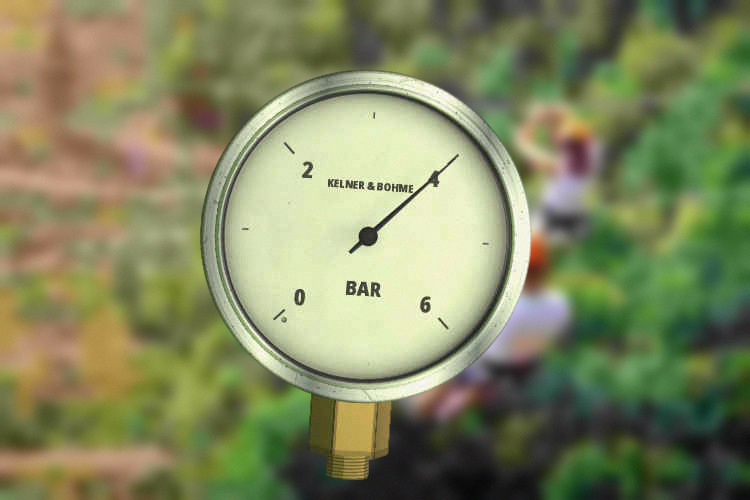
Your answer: 4 bar
